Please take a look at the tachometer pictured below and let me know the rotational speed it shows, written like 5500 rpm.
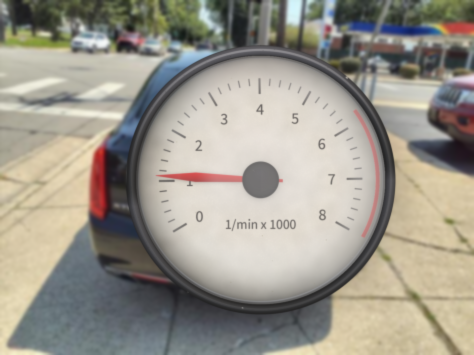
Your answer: 1100 rpm
